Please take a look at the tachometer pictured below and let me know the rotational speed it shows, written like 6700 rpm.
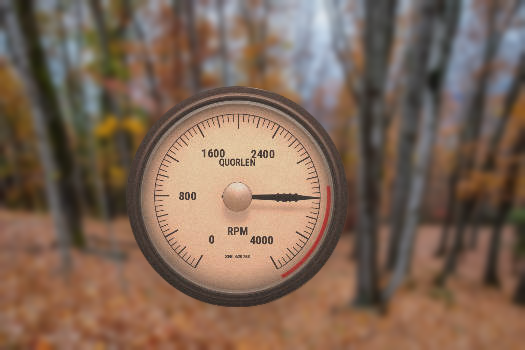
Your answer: 3200 rpm
